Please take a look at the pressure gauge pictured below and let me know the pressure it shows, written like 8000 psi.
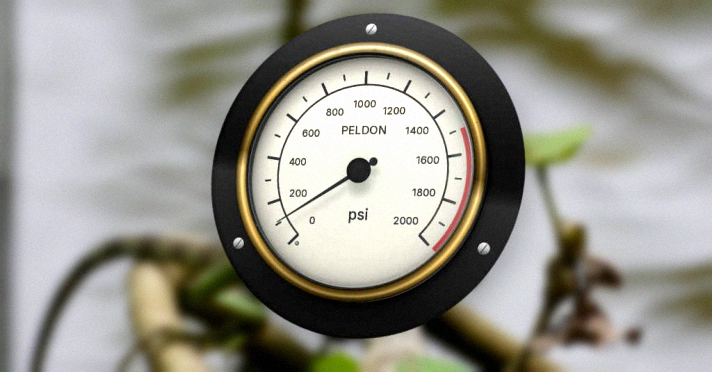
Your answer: 100 psi
